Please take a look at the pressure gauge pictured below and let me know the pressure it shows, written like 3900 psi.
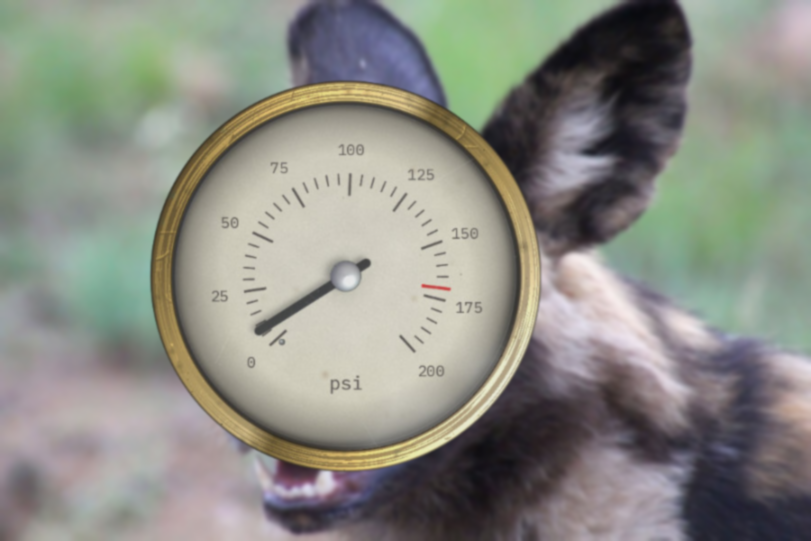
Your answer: 7.5 psi
